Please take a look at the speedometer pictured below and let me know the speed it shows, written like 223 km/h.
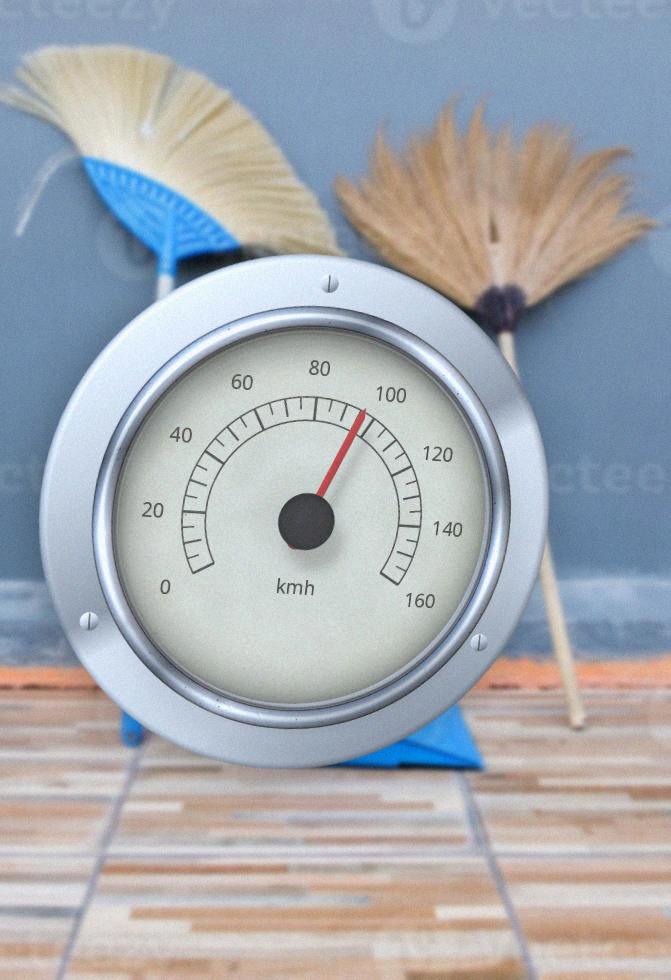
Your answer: 95 km/h
